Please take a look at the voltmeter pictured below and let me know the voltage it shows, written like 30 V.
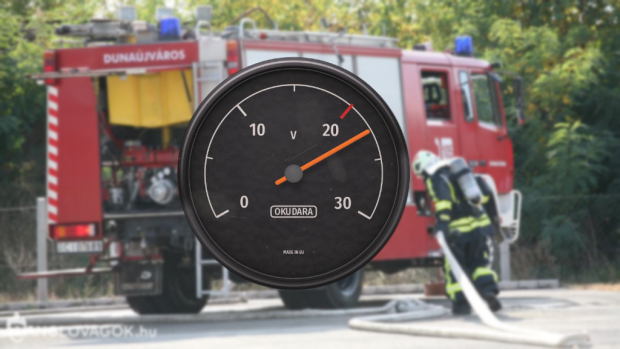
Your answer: 22.5 V
